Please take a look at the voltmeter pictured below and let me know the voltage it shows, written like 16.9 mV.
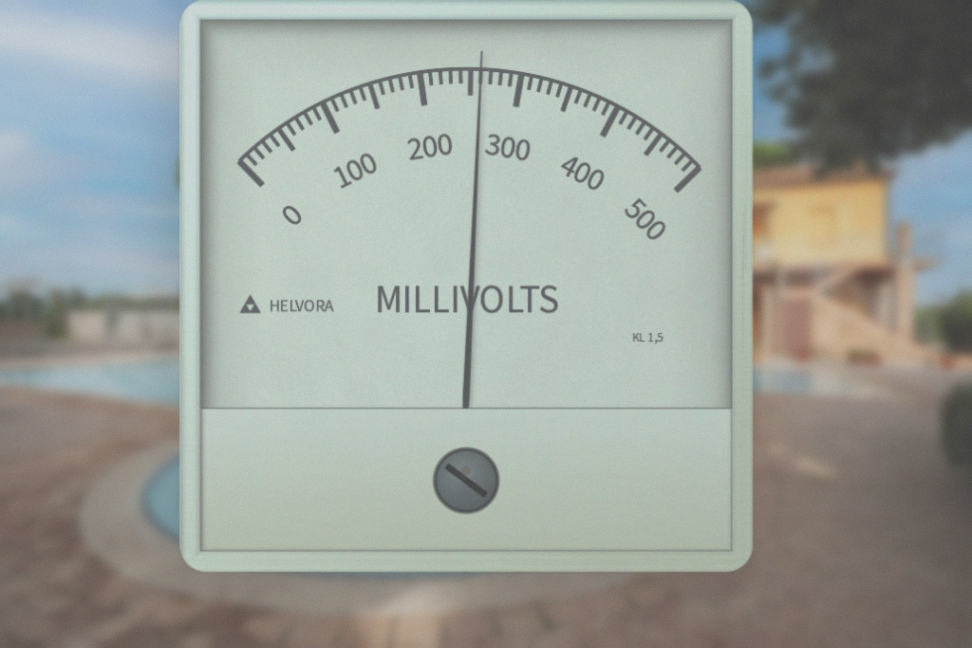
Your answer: 260 mV
